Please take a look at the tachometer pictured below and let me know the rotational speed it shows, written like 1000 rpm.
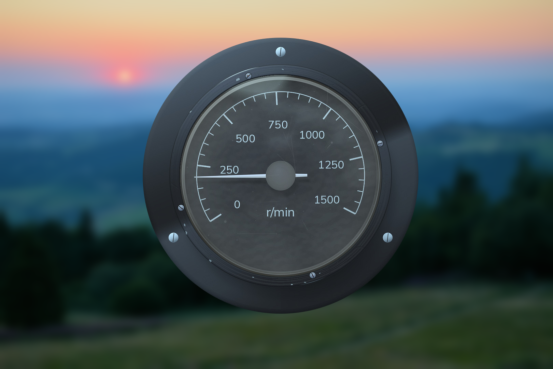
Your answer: 200 rpm
